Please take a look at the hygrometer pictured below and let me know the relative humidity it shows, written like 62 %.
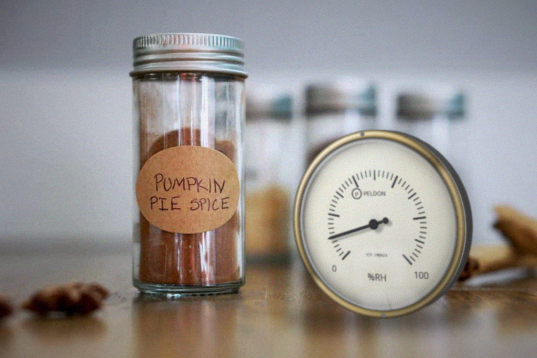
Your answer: 10 %
